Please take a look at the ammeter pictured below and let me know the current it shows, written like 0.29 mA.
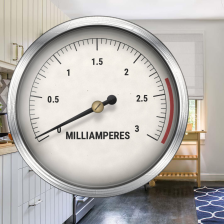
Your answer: 0.05 mA
